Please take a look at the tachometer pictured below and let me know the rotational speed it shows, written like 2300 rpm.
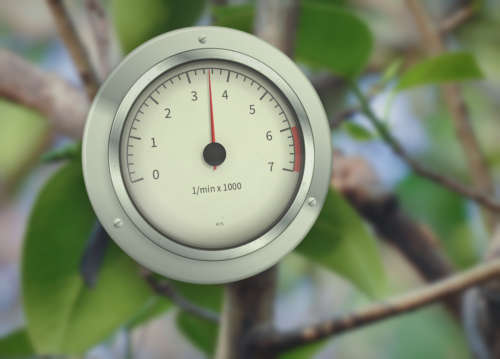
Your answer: 3500 rpm
